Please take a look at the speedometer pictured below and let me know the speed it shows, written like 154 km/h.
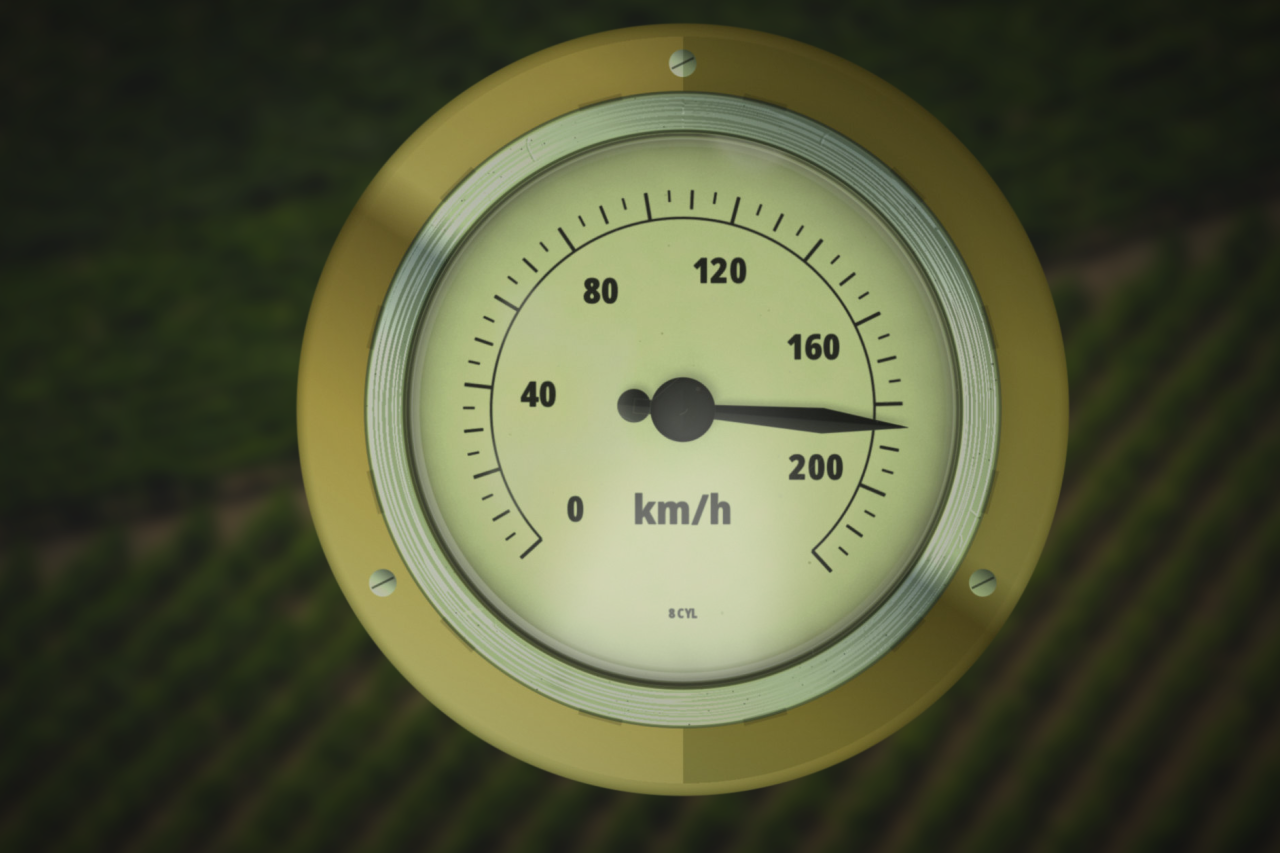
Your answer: 185 km/h
